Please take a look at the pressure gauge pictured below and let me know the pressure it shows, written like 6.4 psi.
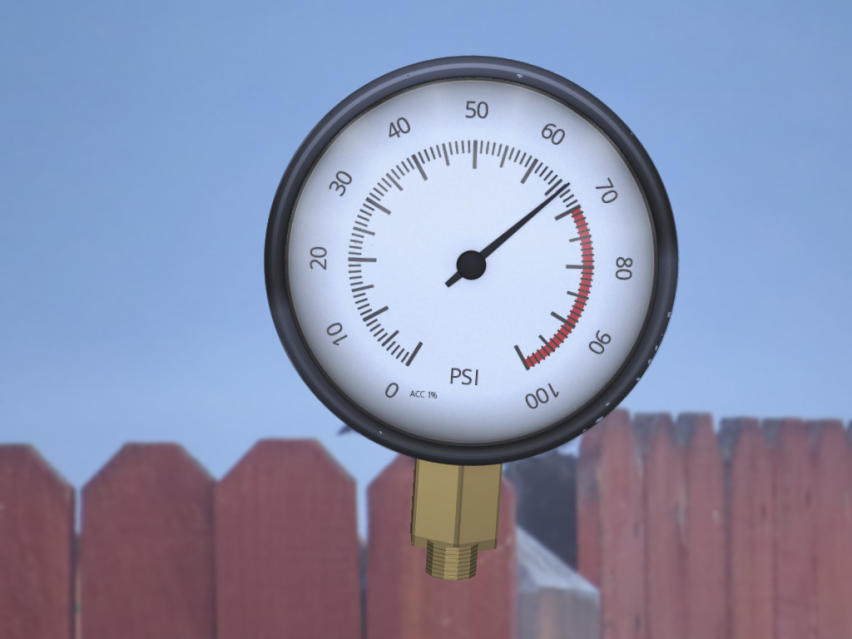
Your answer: 66 psi
